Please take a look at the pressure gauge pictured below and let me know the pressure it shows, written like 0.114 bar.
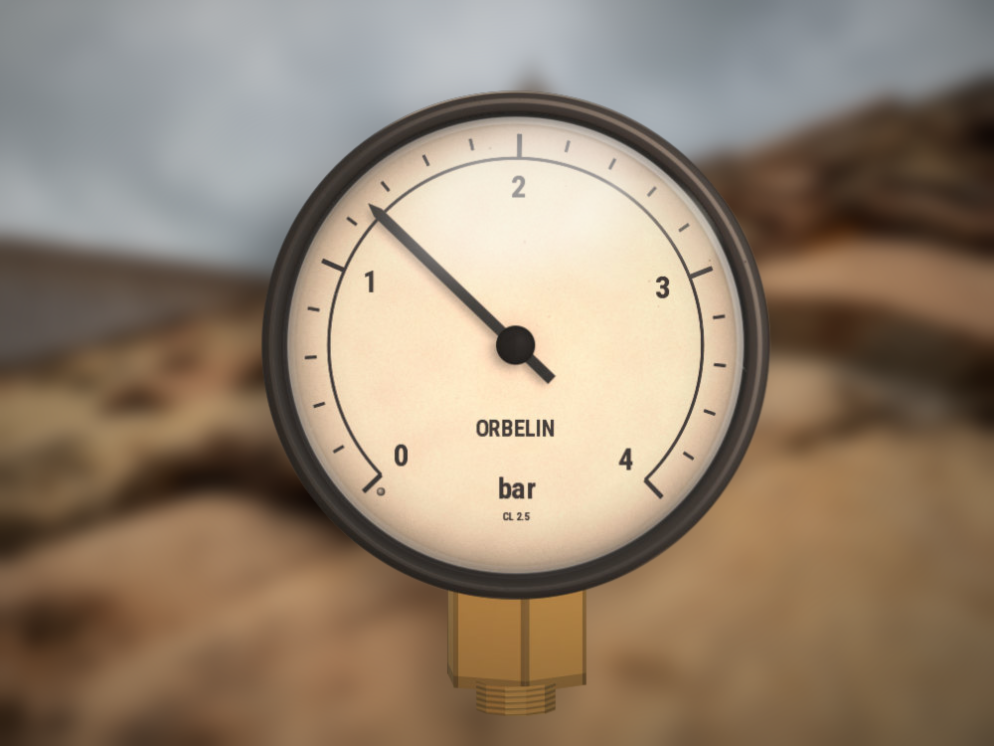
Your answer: 1.3 bar
